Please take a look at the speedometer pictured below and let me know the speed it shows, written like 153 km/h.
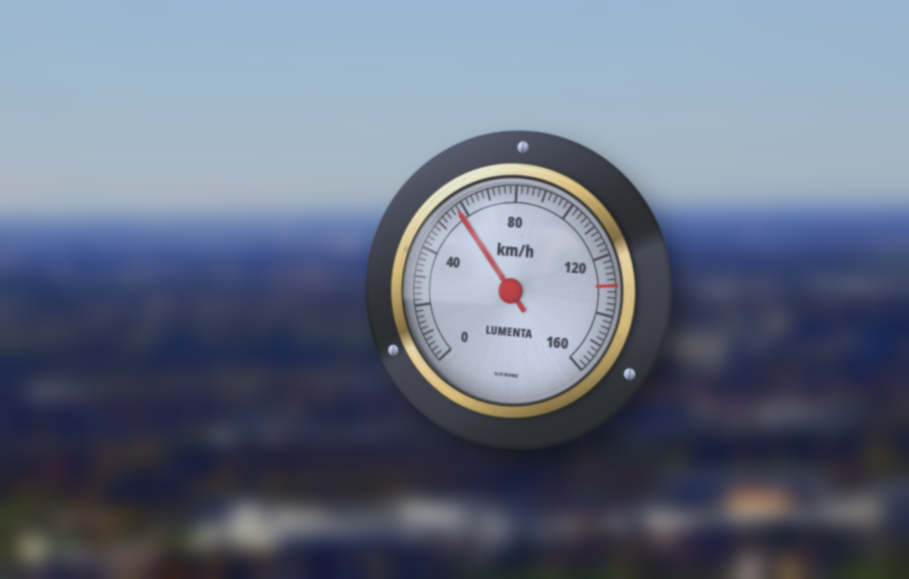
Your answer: 58 km/h
